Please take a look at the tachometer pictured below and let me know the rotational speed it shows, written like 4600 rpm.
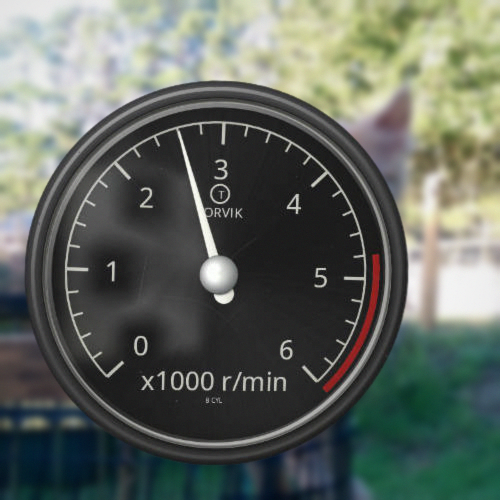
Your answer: 2600 rpm
